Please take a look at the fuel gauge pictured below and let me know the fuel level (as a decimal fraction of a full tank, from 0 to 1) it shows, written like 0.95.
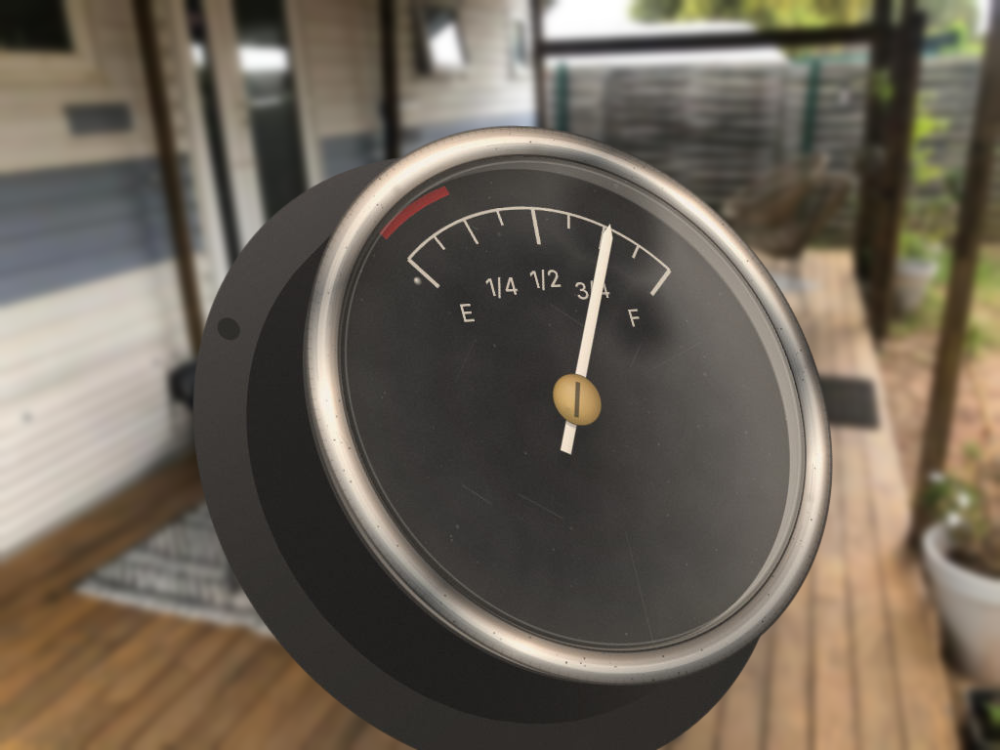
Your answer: 0.75
